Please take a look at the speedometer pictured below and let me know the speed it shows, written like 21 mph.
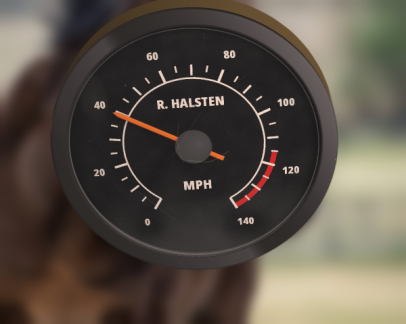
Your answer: 40 mph
